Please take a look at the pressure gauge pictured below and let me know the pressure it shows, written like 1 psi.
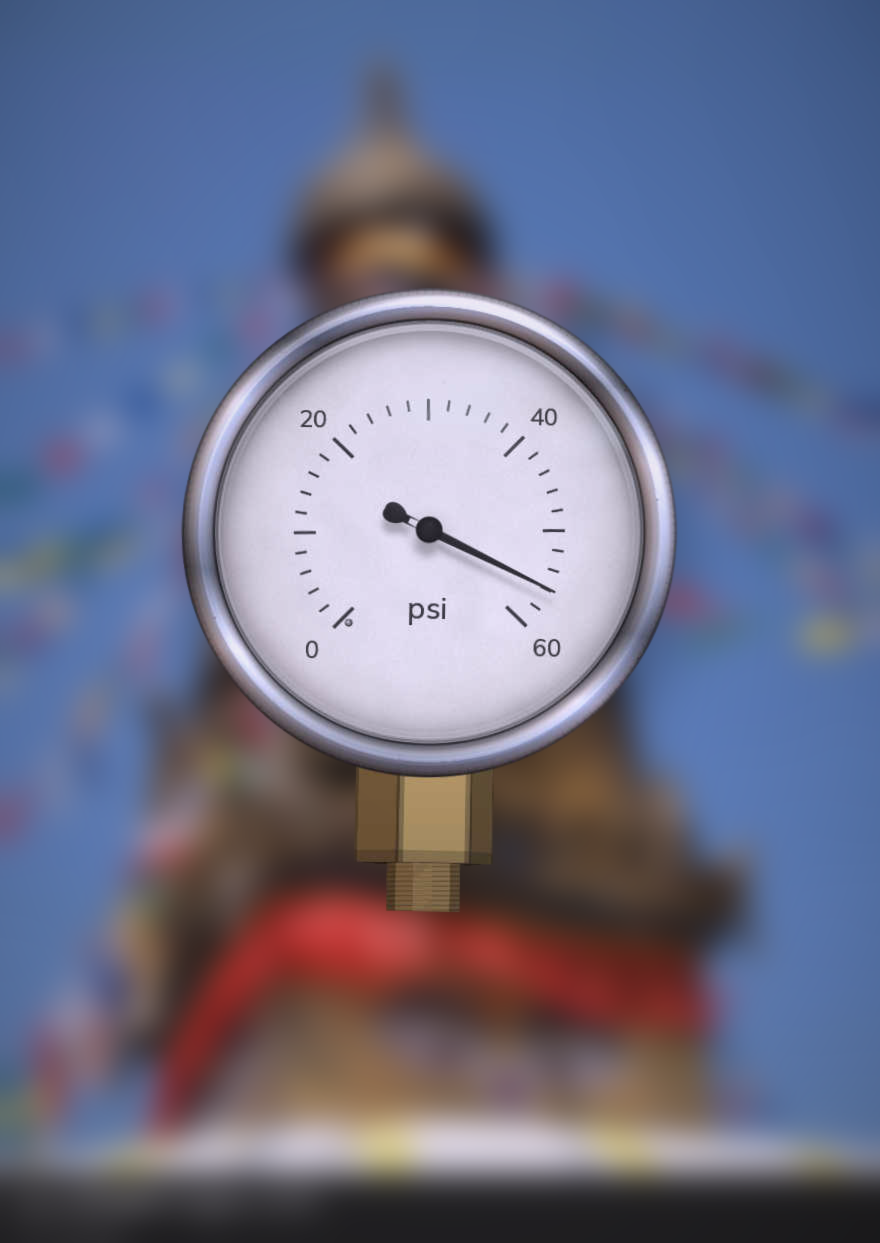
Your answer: 56 psi
